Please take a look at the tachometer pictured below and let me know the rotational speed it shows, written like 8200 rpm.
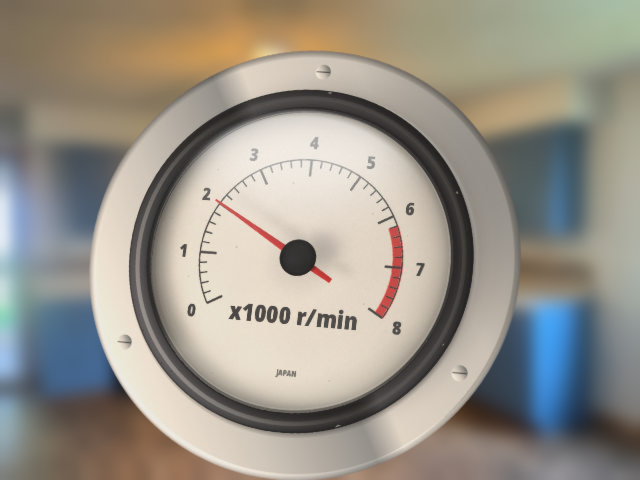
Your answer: 2000 rpm
